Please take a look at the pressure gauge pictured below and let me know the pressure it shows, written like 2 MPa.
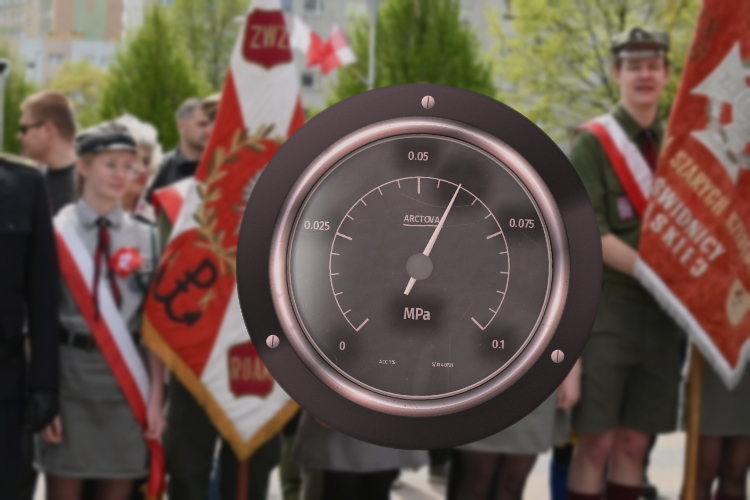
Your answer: 0.06 MPa
